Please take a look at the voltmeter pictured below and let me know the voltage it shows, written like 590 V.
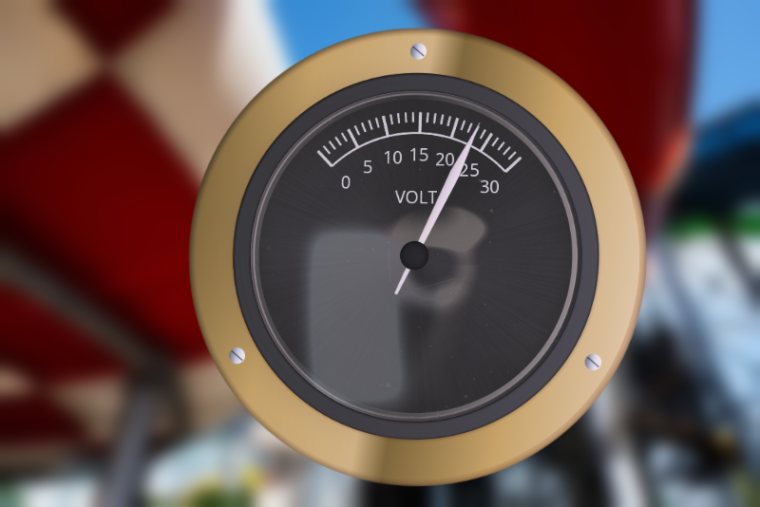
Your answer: 23 V
